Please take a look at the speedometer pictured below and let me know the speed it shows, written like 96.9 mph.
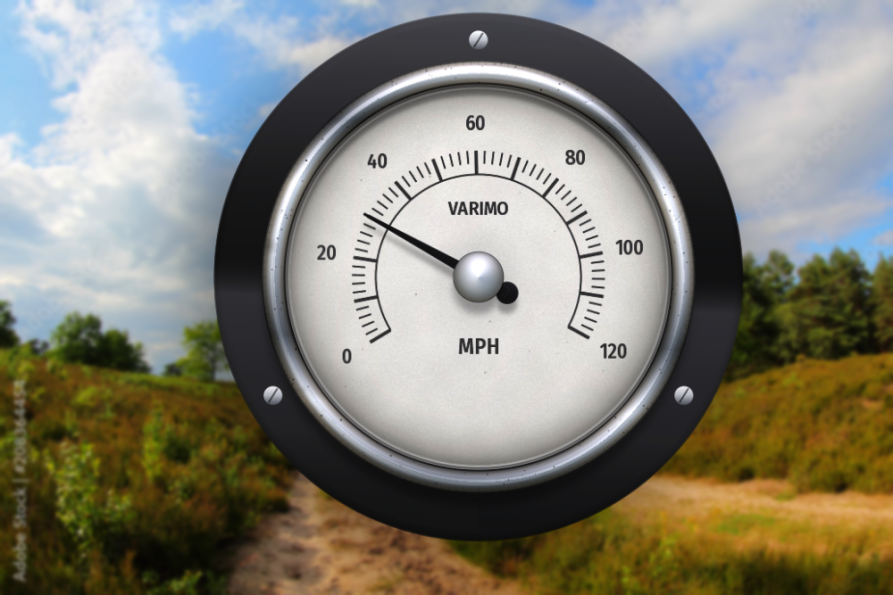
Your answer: 30 mph
